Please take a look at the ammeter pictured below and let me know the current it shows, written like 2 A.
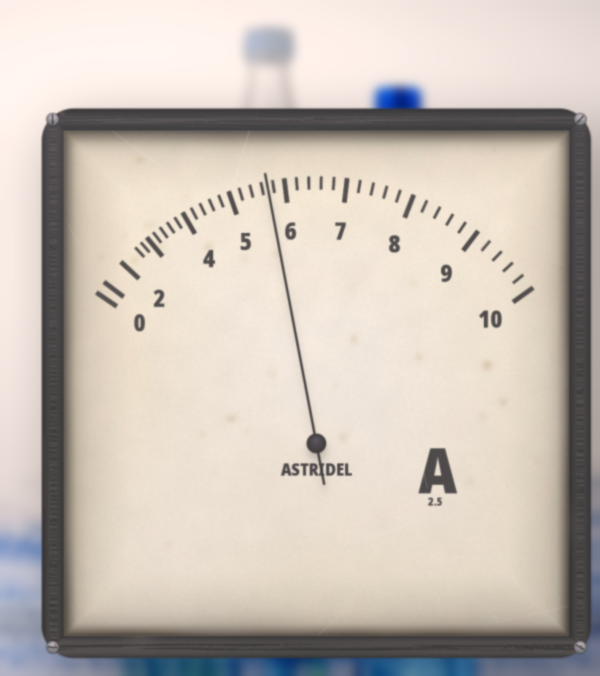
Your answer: 5.7 A
